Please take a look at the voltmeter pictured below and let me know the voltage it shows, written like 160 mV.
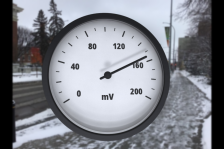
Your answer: 155 mV
